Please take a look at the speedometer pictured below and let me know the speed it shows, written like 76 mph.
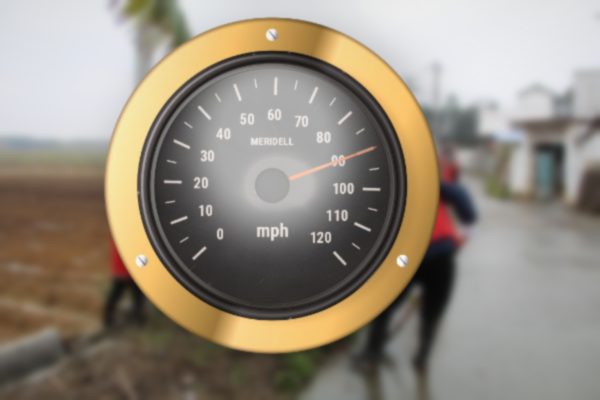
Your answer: 90 mph
